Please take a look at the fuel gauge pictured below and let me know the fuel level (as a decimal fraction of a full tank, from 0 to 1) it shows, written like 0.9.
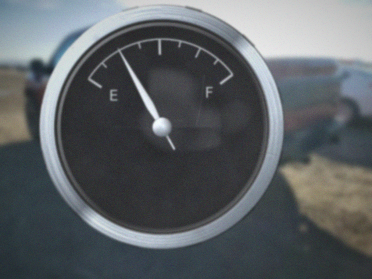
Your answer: 0.25
